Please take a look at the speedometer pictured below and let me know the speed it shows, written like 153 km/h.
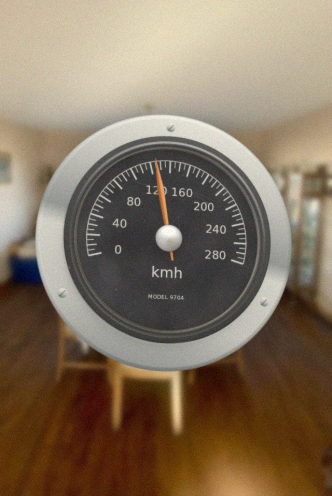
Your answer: 125 km/h
